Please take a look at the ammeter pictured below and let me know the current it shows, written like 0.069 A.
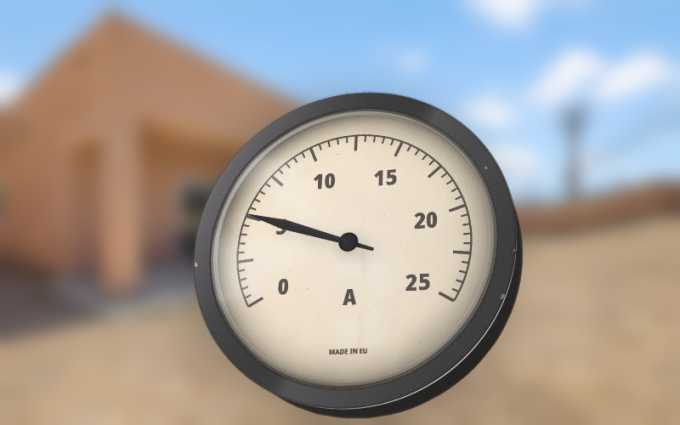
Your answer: 5 A
